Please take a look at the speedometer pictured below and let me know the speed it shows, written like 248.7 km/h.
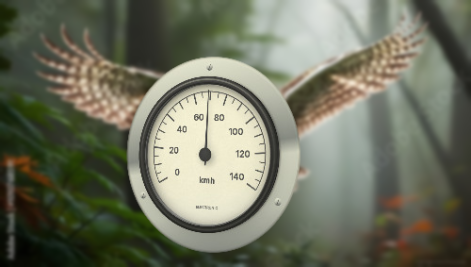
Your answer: 70 km/h
